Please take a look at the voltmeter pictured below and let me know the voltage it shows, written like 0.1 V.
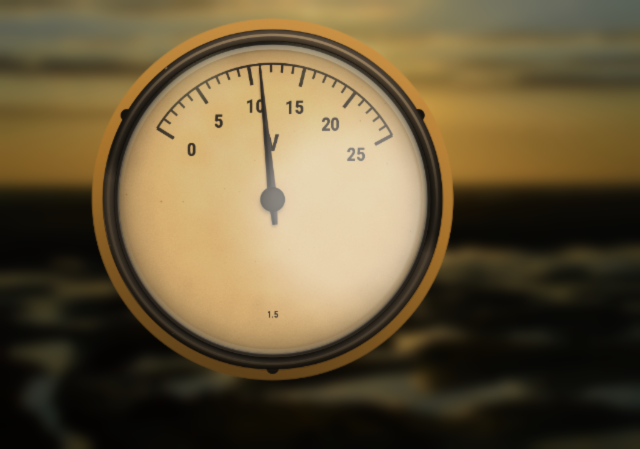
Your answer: 11 V
